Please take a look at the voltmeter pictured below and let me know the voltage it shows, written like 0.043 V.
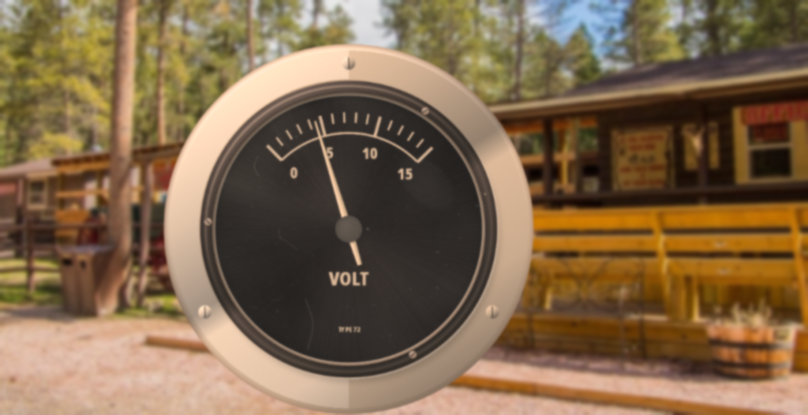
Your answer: 4.5 V
